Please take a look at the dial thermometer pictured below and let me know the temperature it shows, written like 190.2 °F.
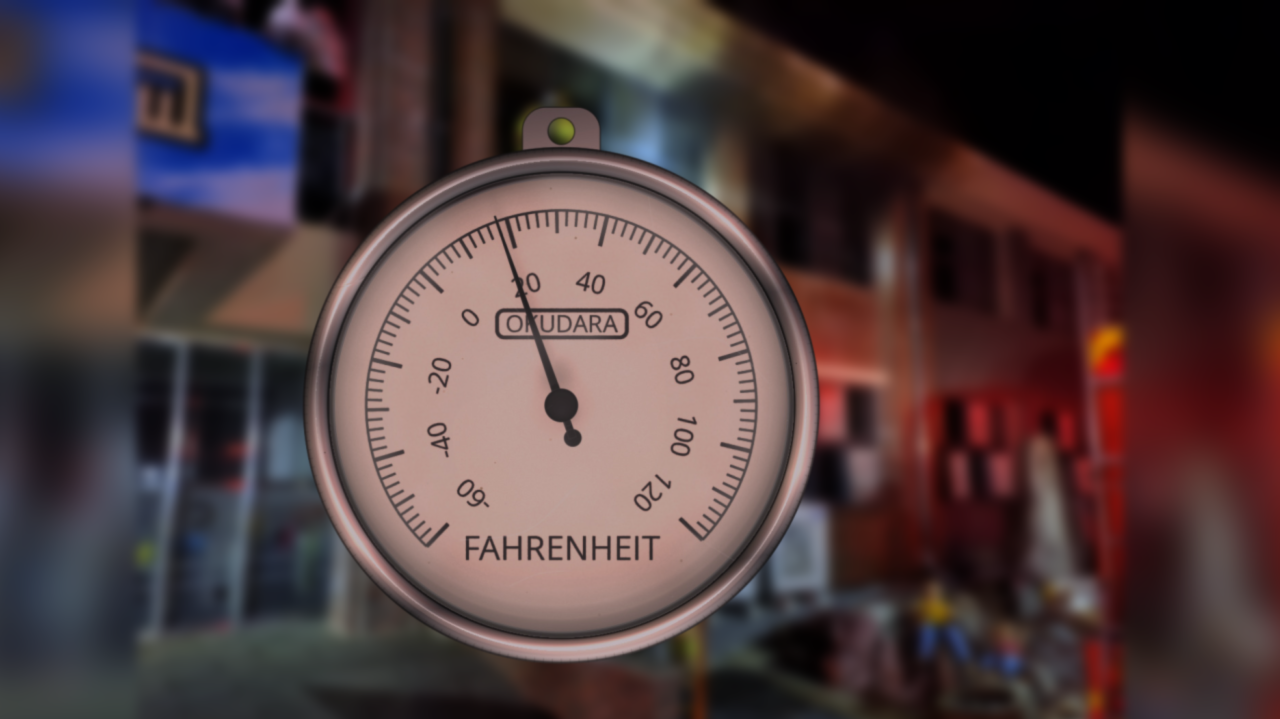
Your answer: 18 °F
